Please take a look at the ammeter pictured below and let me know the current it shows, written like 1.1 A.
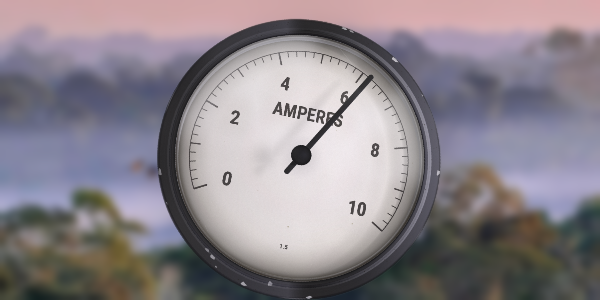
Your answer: 6.2 A
